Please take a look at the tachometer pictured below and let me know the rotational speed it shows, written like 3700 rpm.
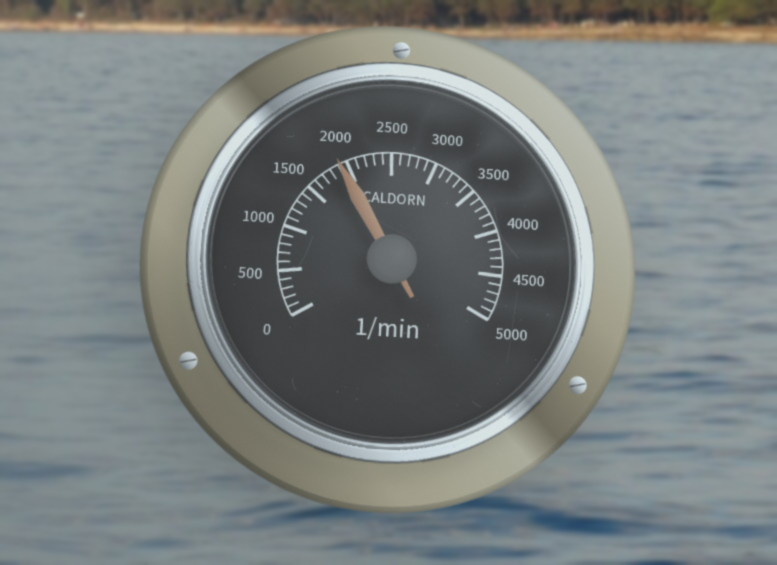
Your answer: 1900 rpm
